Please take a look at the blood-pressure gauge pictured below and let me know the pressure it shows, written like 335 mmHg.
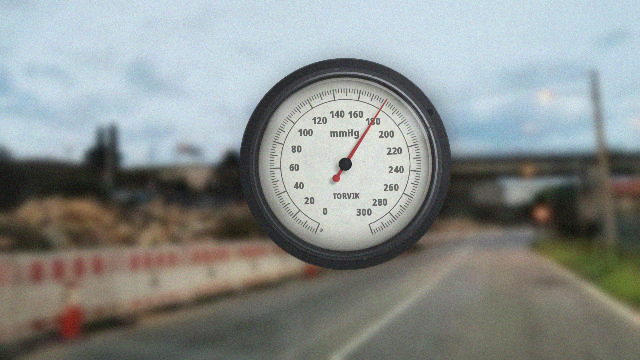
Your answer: 180 mmHg
